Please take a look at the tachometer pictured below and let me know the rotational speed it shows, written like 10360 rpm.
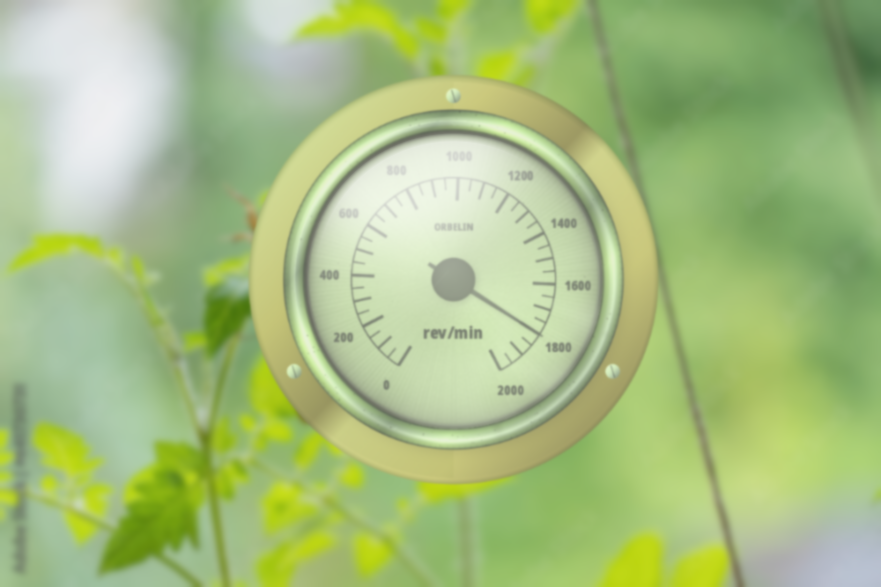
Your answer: 1800 rpm
